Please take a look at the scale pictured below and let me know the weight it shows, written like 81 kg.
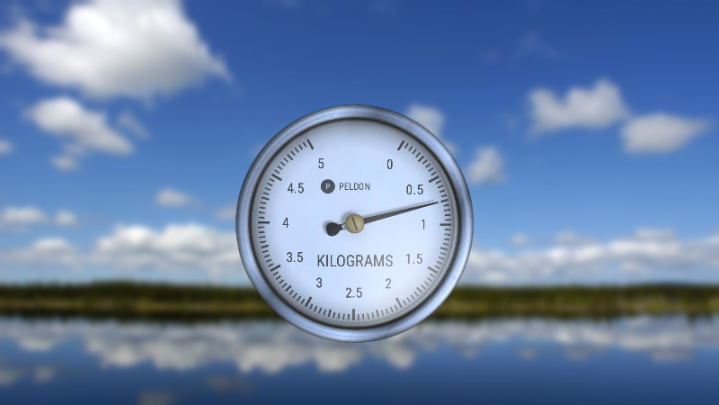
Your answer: 0.75 kg
